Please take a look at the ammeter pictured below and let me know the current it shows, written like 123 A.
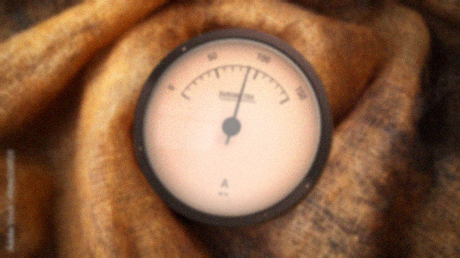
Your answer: 90 A
